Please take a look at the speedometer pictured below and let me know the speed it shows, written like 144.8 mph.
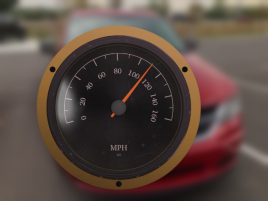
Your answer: 110 mph
